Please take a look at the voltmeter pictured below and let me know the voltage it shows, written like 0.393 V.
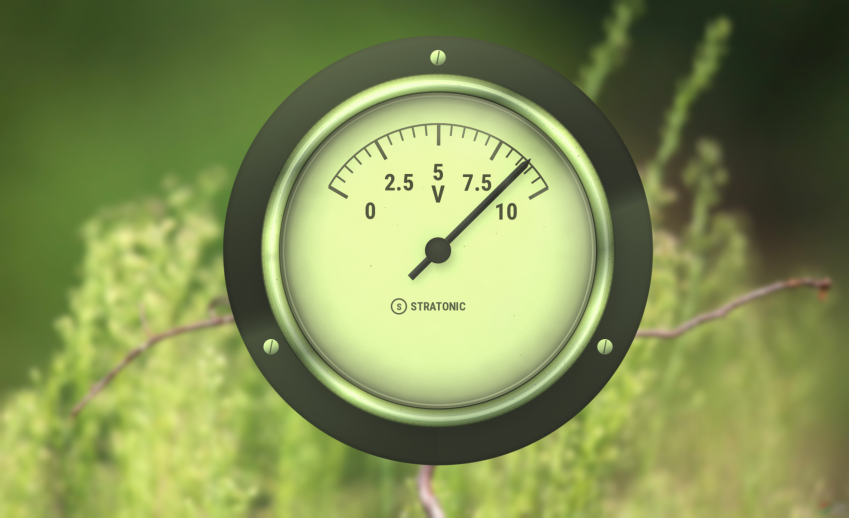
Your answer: 8.75 V
